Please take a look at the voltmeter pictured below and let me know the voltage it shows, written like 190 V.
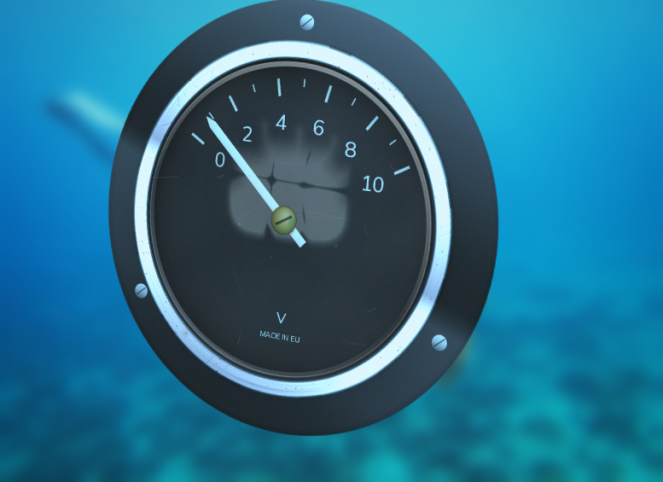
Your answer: 1 V
